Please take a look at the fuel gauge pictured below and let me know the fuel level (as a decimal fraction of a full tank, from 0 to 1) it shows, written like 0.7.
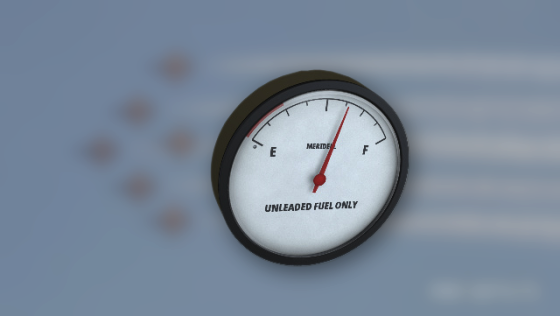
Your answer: 0.625
